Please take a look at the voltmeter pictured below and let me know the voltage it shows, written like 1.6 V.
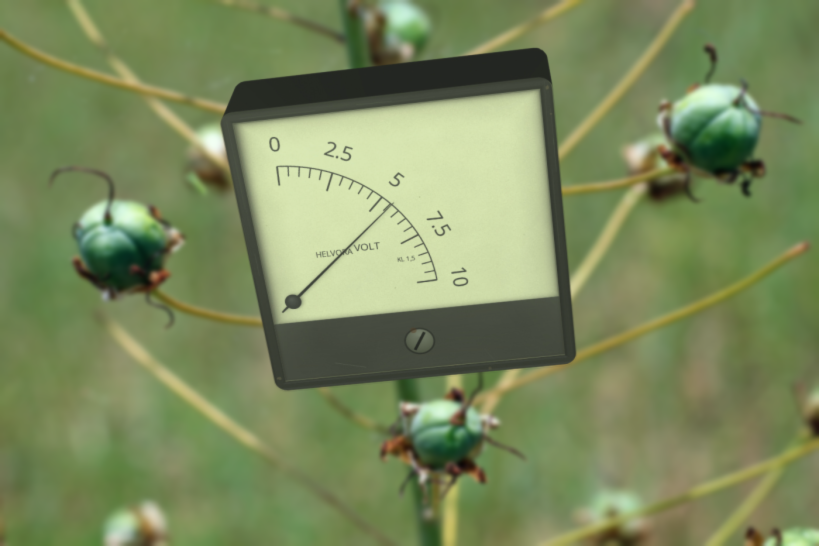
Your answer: 5.5 V
